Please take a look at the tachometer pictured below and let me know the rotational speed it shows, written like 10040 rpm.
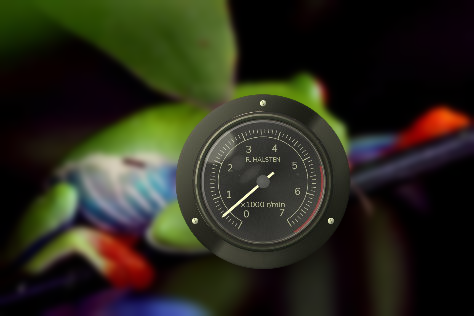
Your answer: 500 rpm
